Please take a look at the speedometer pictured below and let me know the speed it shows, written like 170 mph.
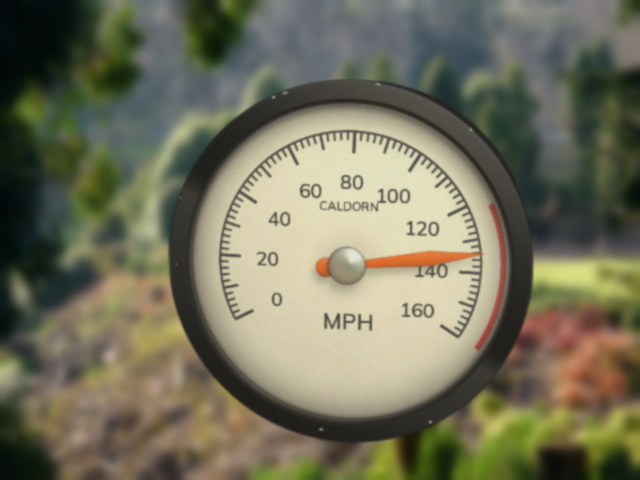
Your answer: 134 mph
